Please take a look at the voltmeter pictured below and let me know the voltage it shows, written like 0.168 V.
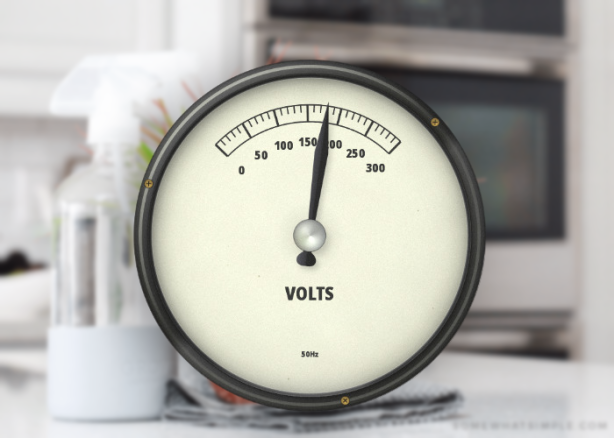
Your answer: 180 V
